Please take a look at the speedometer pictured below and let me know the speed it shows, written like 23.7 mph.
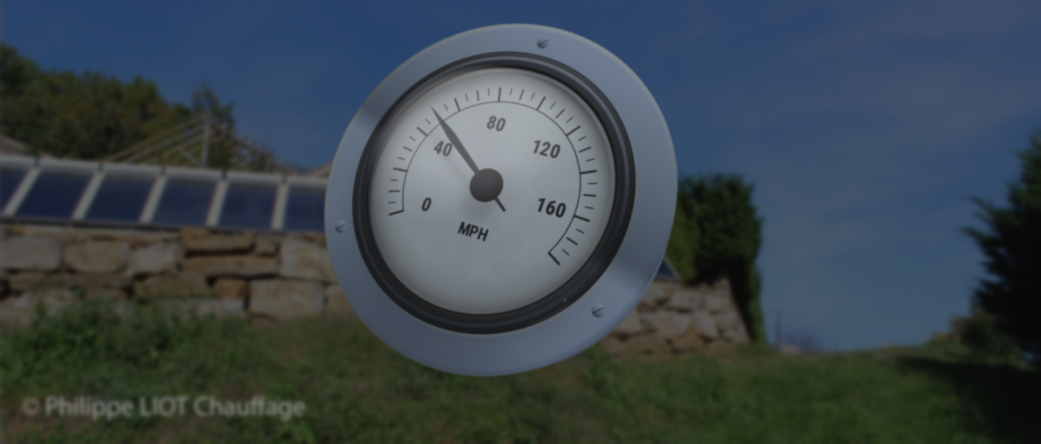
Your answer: 50 mph
